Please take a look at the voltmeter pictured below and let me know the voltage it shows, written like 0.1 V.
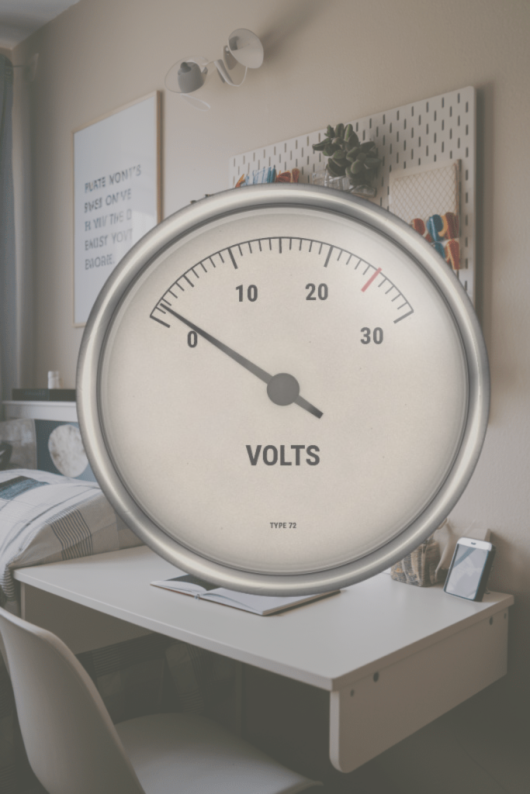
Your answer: 1.5 V
